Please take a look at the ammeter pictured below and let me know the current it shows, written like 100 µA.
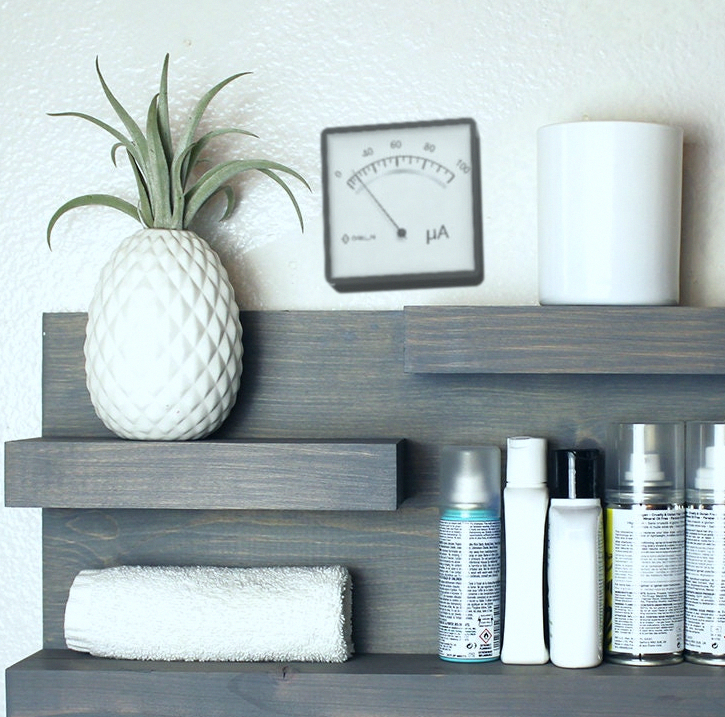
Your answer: 20 µA
